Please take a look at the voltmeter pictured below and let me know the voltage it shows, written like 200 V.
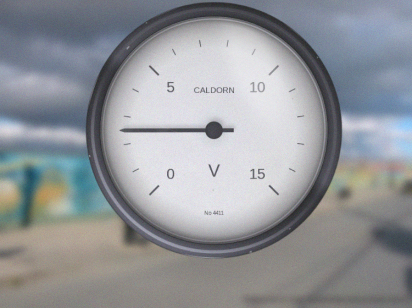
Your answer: 2.5 V
